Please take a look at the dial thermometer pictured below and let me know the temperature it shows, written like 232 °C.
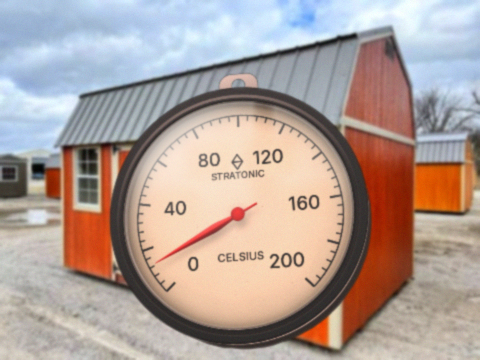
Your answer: 12 °C
